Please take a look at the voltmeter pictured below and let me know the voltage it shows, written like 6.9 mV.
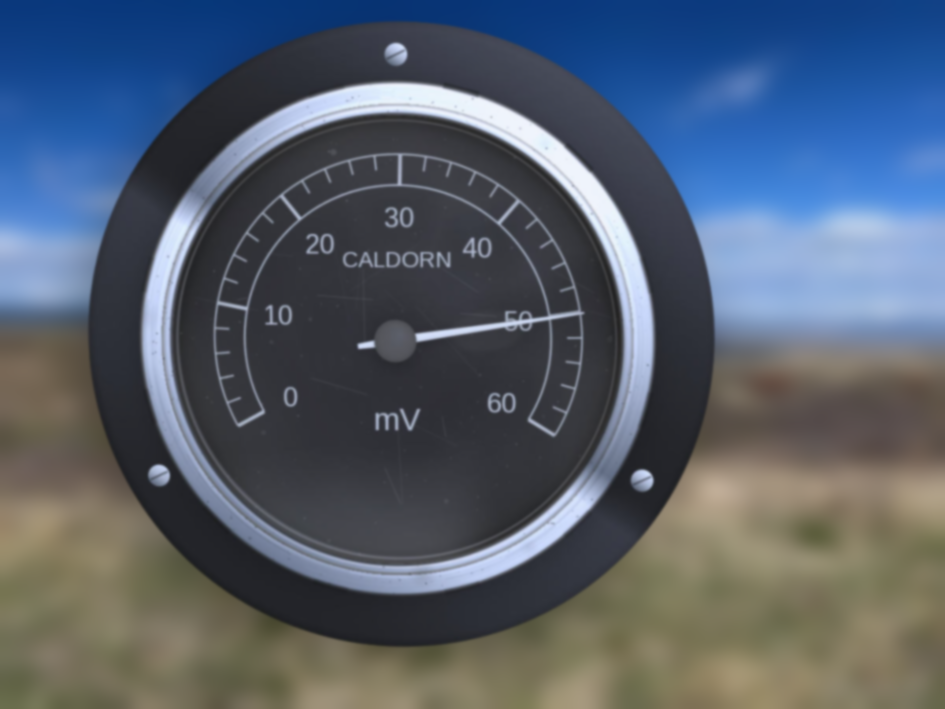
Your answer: 50 mV
